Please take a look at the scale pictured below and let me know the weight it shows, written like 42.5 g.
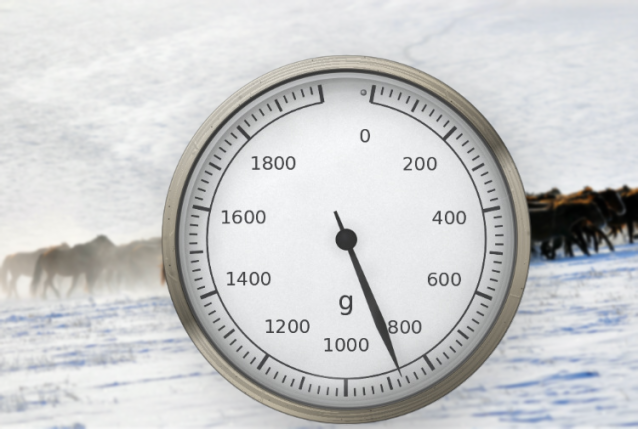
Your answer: 870 g
